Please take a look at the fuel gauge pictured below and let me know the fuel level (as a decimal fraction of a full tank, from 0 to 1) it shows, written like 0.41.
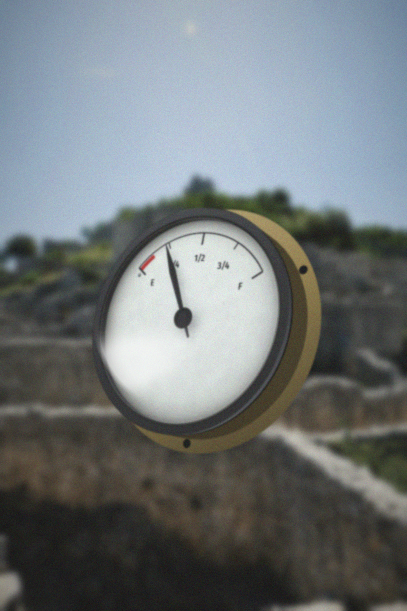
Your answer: 0.25
